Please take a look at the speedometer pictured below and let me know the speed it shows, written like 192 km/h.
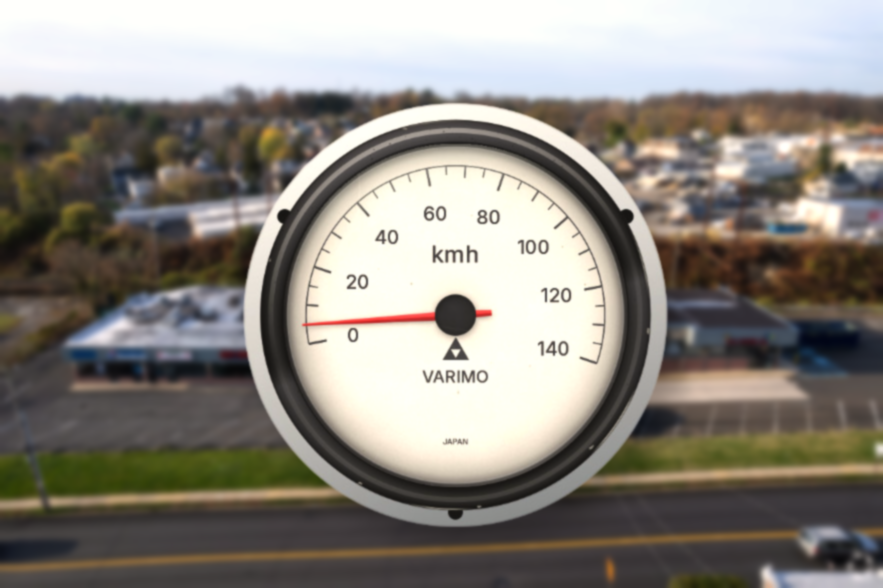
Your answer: 5 km/h
